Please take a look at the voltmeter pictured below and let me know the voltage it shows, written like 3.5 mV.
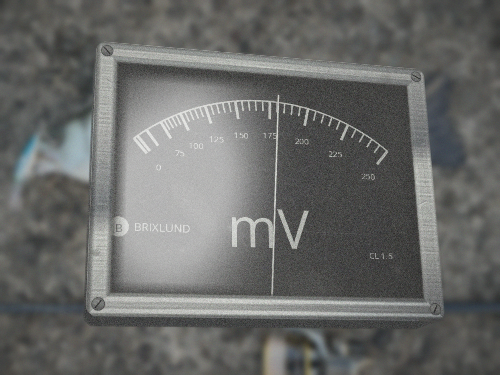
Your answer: 180 mV
